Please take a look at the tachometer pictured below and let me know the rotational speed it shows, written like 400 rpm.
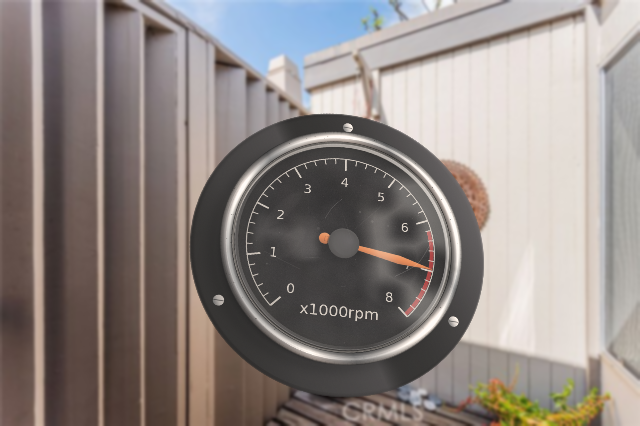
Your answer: 7000 rpm
